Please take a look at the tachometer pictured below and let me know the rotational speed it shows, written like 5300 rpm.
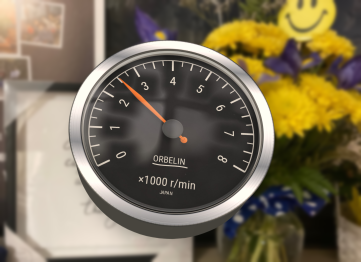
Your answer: 2500 rpm
